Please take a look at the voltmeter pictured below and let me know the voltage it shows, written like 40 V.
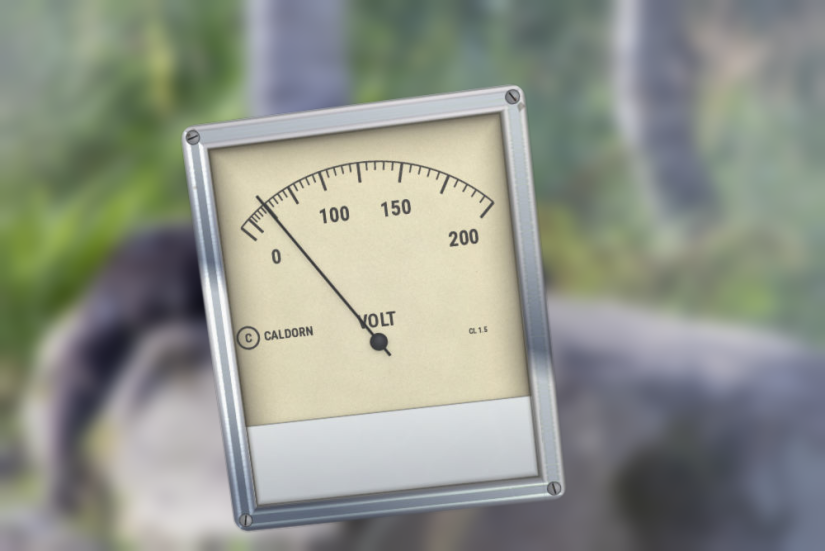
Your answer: 50 V
